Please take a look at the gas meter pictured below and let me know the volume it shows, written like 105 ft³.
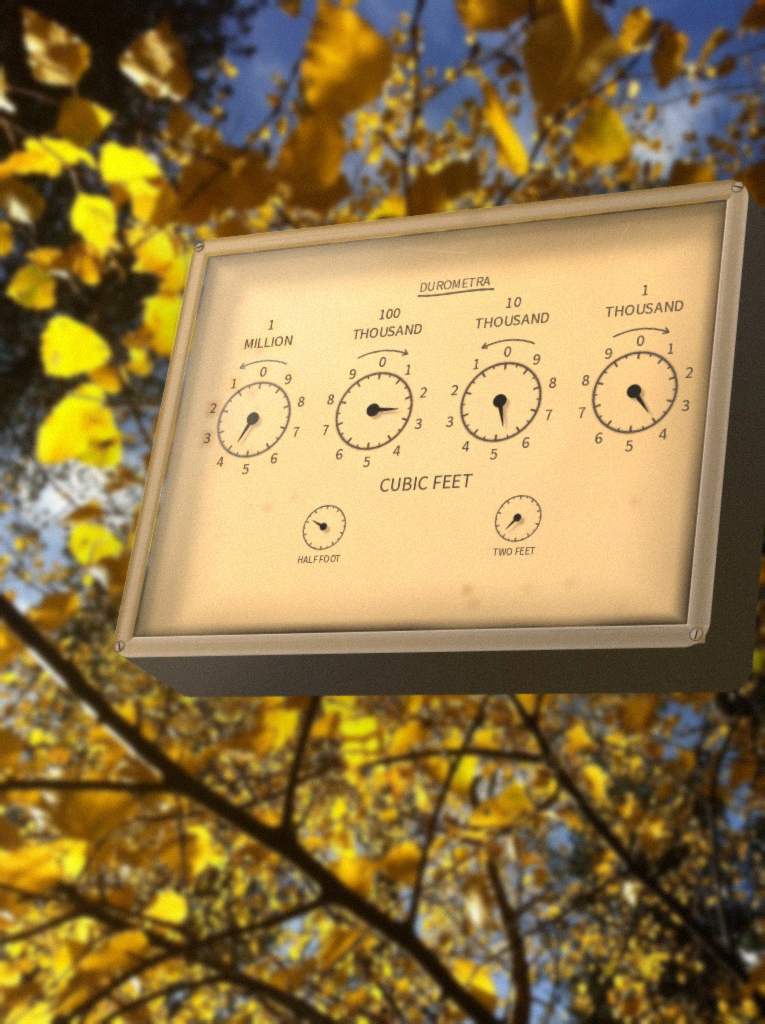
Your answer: 425400 ft³
